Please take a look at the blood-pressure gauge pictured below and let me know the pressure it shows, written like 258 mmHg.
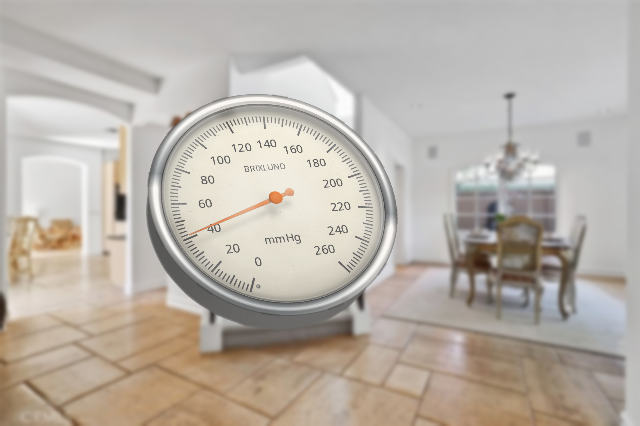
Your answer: 40 mmHg
